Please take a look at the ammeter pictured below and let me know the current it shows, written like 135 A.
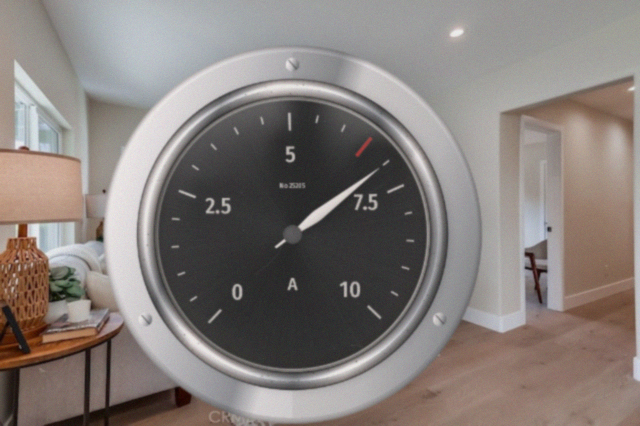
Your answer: 7 A
